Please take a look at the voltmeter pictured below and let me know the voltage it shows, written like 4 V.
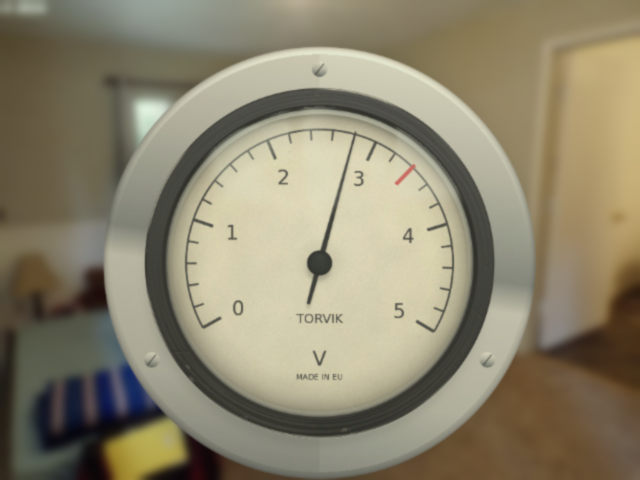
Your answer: 2.8 V
